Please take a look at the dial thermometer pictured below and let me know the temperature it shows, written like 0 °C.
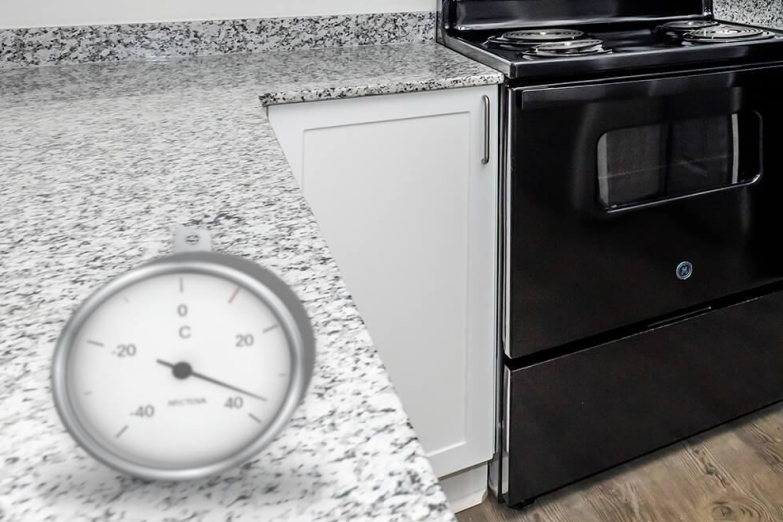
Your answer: 35 °C
